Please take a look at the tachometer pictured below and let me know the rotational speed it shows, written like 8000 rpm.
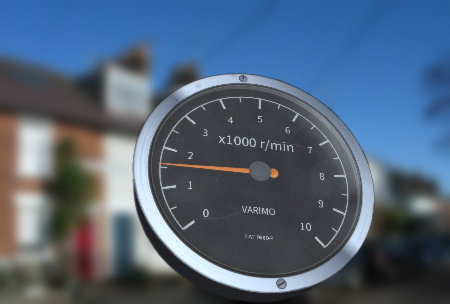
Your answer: 1500 rpm
